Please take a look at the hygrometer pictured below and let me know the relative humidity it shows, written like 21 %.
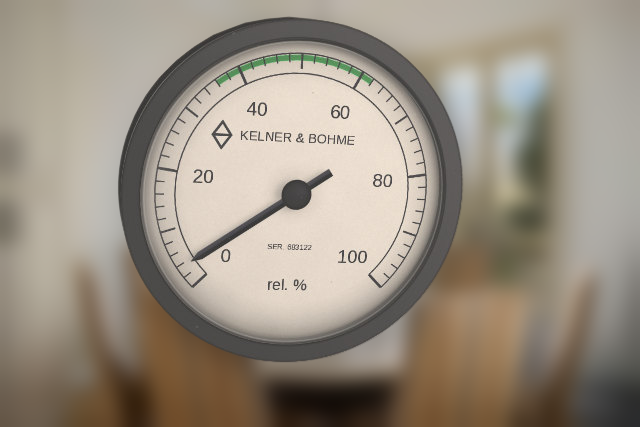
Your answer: 4 %
